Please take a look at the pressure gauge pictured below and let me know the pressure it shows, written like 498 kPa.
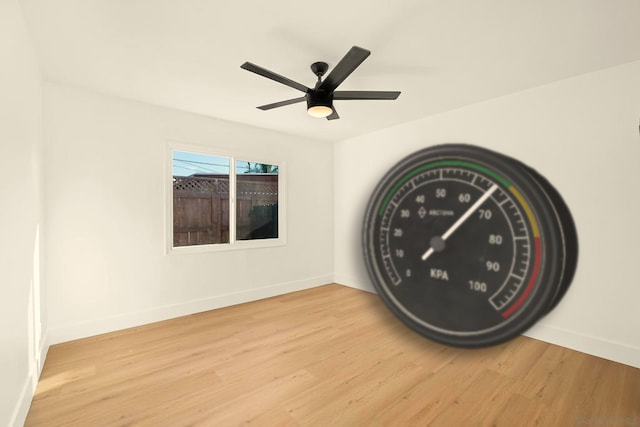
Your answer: 66 kPa
